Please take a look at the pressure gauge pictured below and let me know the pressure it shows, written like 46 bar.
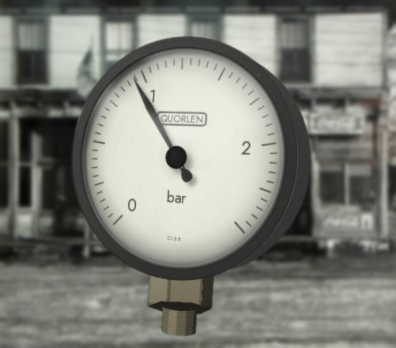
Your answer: 0.95 bar
